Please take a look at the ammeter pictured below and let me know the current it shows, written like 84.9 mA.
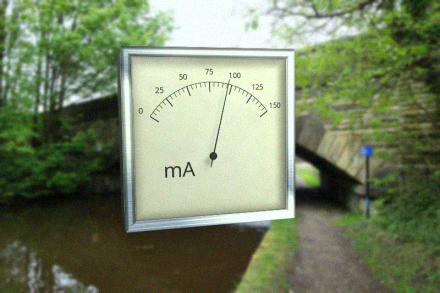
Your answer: 95 mA
